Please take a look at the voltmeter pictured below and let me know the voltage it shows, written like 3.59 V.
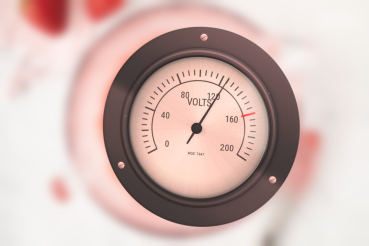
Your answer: 125 V
